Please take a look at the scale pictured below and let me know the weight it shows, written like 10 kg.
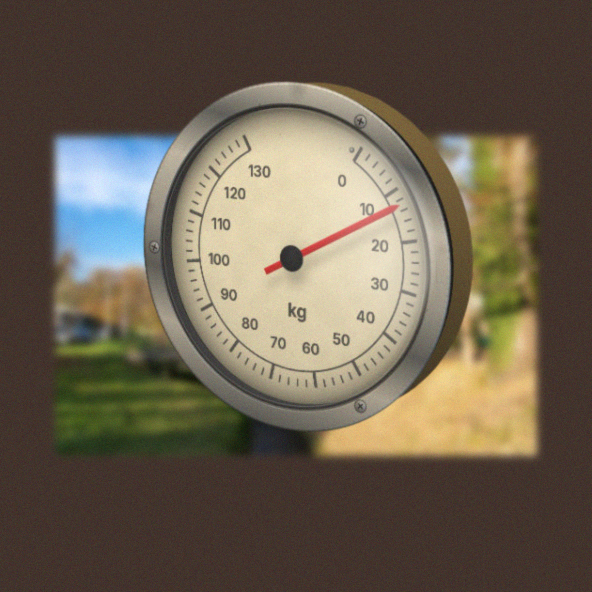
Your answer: 13 kg
